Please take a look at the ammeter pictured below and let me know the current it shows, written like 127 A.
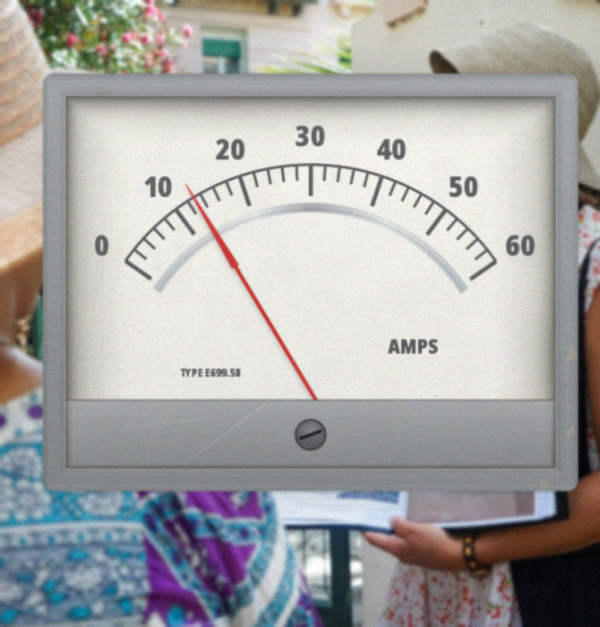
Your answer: 13 A
